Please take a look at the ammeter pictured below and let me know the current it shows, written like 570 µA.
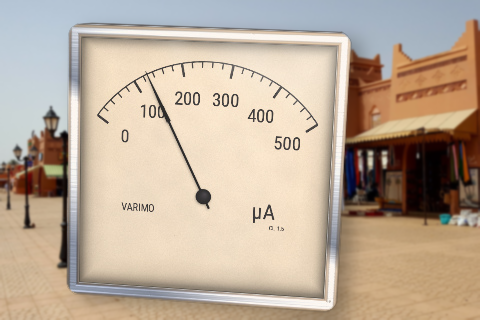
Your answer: 130 µA
